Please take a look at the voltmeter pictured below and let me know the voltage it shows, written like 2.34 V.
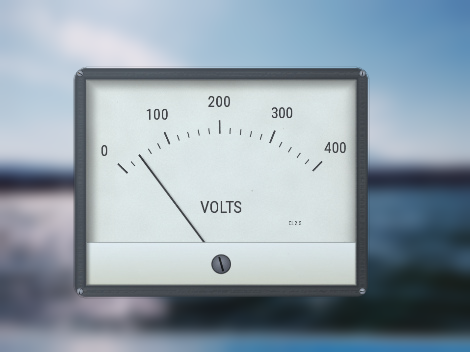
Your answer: 40 V
